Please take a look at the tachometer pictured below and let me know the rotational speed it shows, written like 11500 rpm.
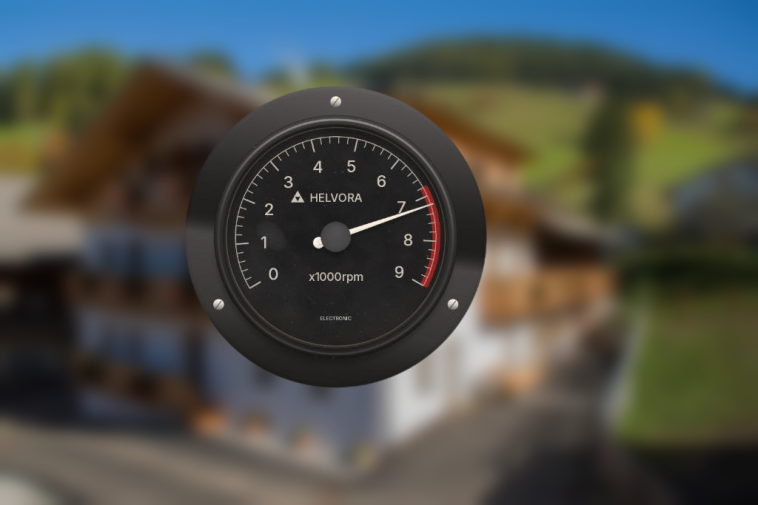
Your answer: 7200 rpm
